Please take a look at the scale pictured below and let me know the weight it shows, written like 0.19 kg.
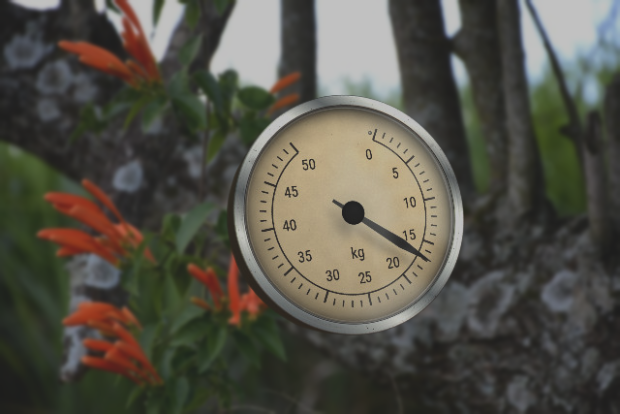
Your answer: 17 kg
